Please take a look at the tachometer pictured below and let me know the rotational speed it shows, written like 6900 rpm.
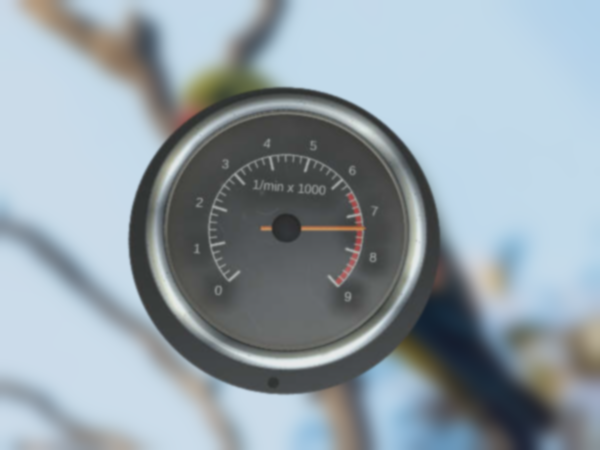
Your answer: 7400 rpm
